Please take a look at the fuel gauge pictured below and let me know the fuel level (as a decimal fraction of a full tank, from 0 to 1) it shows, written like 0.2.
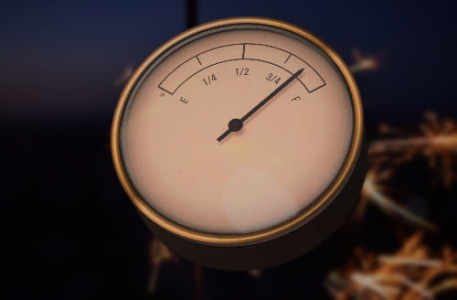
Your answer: 0.875
